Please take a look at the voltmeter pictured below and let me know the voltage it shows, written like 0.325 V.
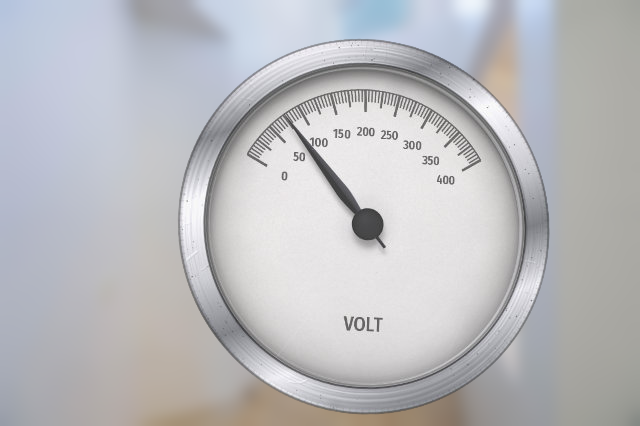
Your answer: 75 V
